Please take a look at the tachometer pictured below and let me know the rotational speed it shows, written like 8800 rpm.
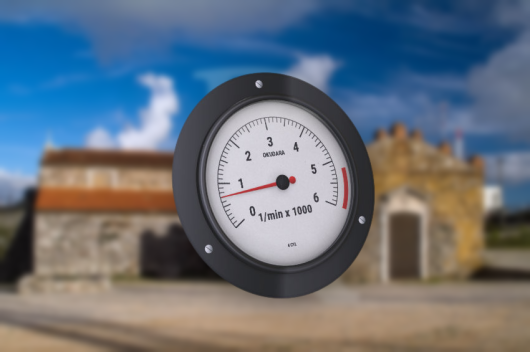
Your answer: 700 rpm
